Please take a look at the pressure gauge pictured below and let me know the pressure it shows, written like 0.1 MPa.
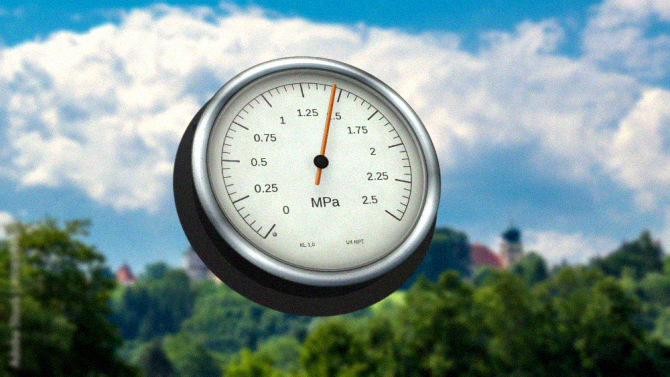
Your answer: 1.45 MPa
